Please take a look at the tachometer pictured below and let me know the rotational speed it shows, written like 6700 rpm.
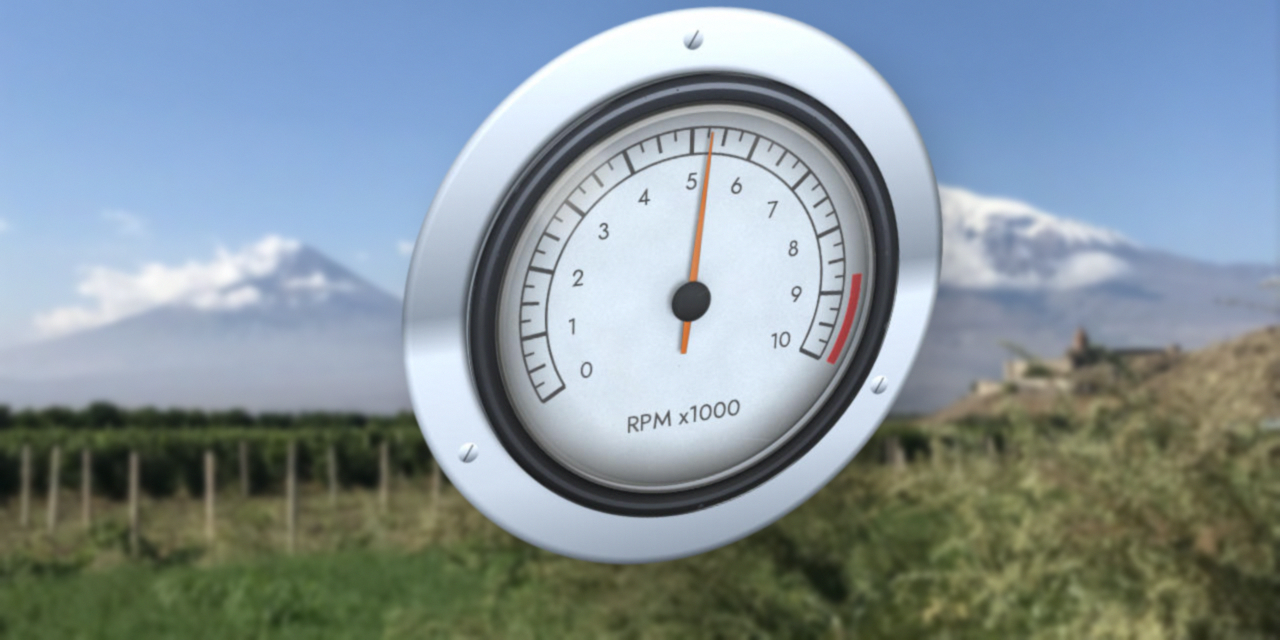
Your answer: 5250 rpm
